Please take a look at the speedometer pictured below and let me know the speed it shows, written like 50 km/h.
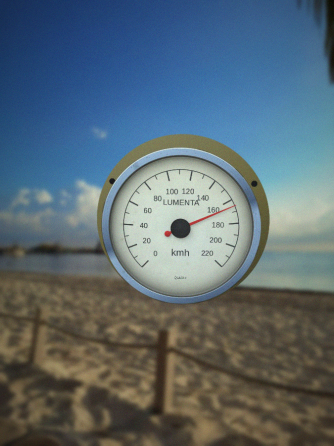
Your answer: 165 km/h
